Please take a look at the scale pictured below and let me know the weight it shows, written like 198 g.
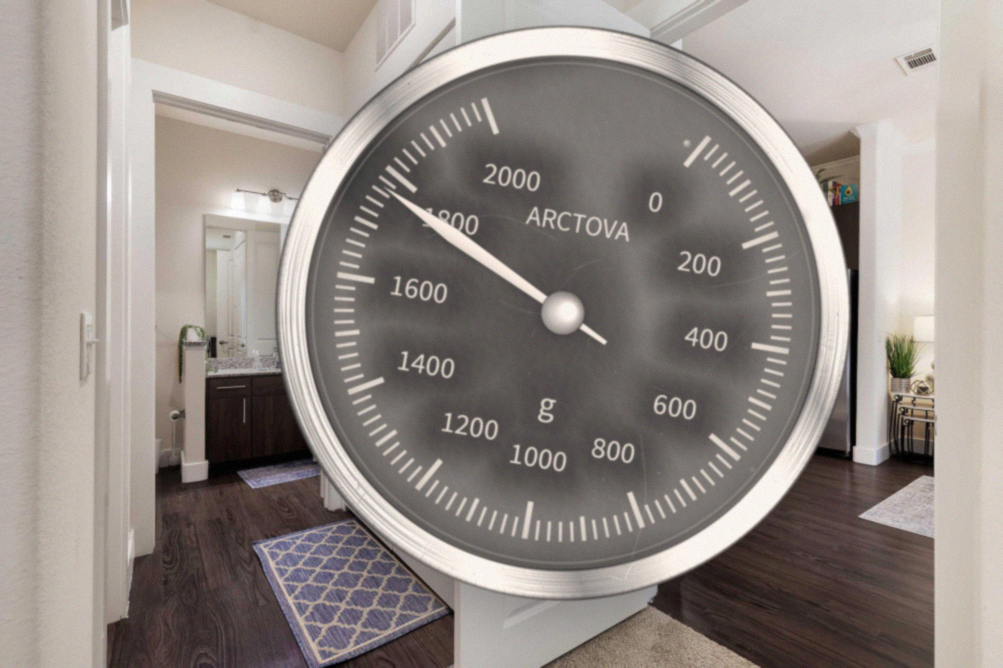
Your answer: 1770 g
